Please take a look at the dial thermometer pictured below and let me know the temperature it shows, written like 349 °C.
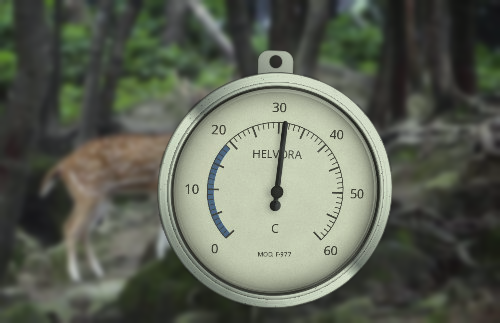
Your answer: 31 °C
